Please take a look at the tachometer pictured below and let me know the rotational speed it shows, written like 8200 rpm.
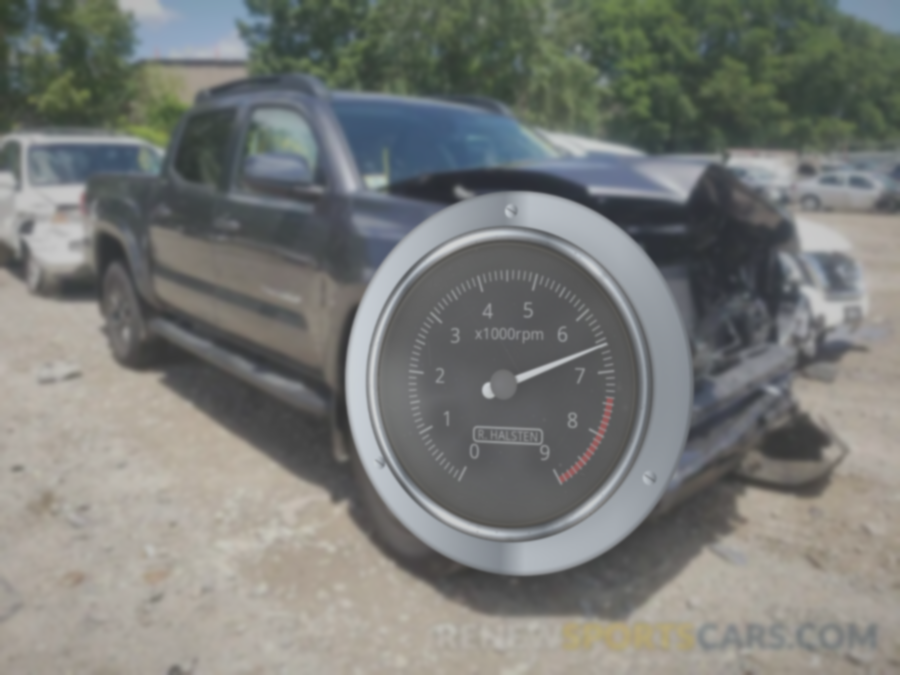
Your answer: 6600 rpm
